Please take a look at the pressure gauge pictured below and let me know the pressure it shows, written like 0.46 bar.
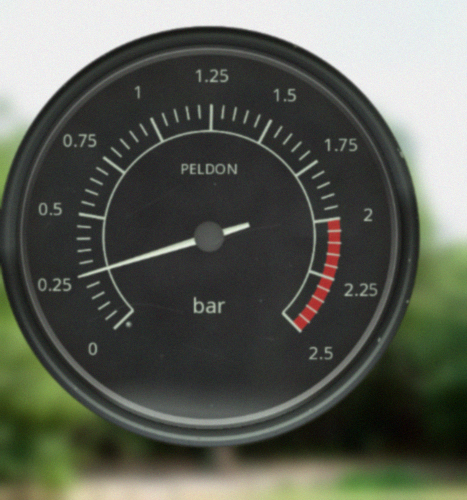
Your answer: 0.25 bar
